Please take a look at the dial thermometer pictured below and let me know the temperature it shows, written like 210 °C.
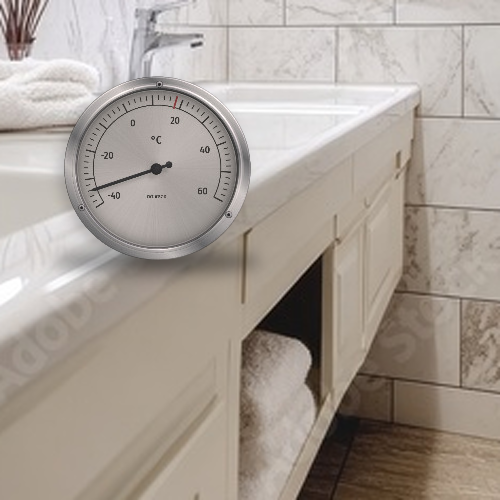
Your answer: -34 °C
